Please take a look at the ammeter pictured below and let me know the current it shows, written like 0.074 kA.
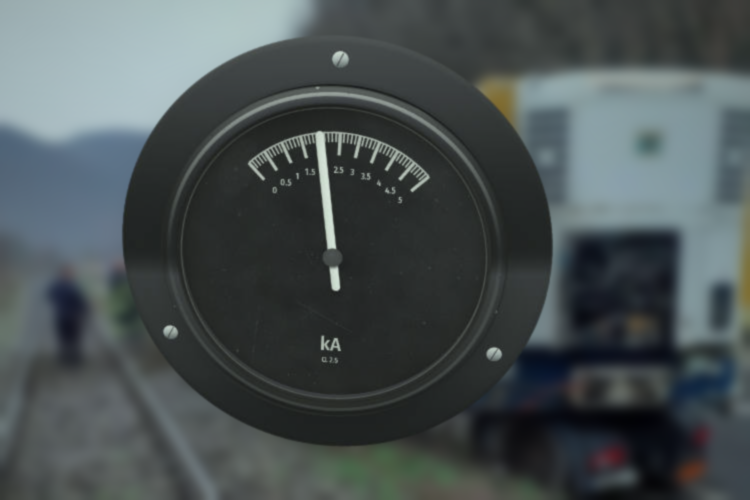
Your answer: 2 kA
